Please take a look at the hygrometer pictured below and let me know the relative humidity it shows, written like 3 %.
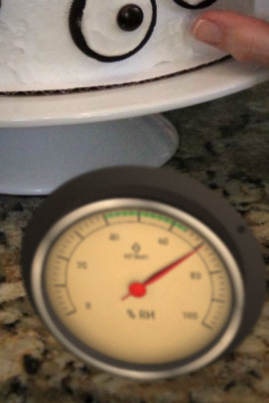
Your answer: 70 %
